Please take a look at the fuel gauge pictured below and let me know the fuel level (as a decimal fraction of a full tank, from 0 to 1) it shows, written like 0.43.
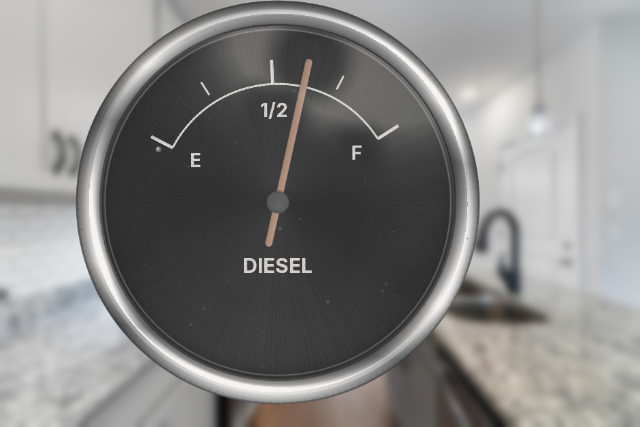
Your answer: 0.625
